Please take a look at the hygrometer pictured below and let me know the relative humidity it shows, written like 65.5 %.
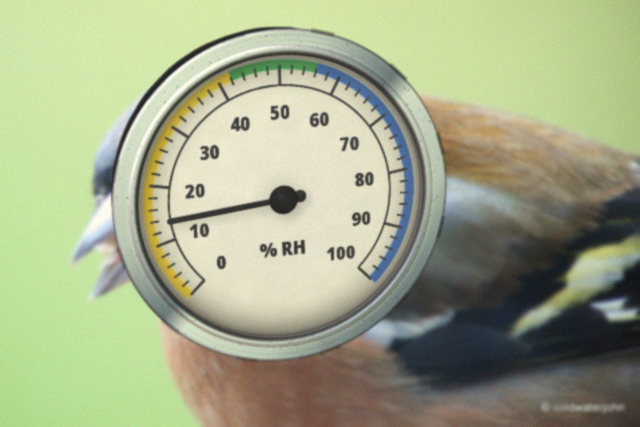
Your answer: 14 %
